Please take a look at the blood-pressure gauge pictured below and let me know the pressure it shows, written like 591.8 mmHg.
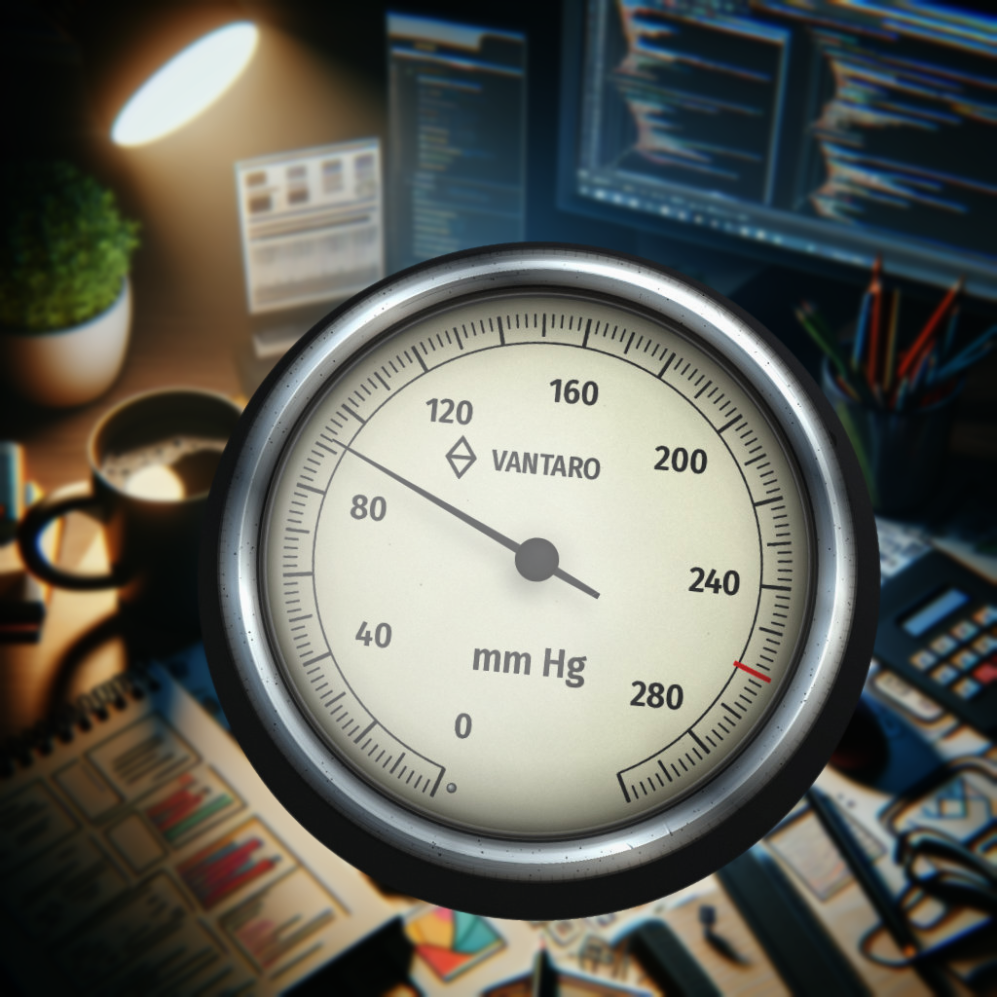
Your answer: 92 mmHg
